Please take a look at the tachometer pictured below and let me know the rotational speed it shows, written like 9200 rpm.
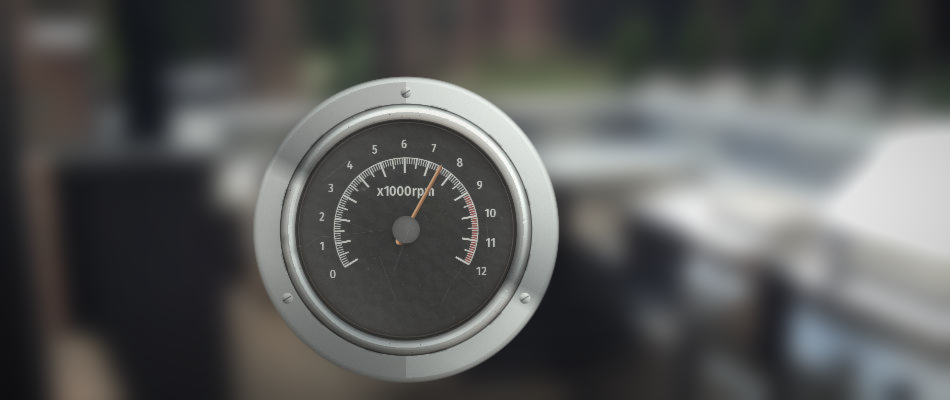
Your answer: 7500 rpm
